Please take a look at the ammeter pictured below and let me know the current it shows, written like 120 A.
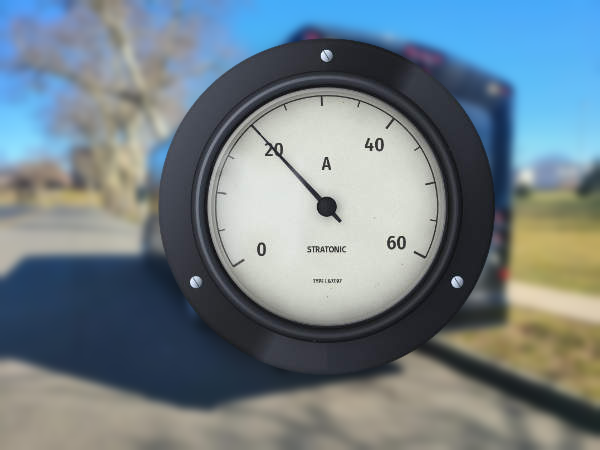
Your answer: 20 A
